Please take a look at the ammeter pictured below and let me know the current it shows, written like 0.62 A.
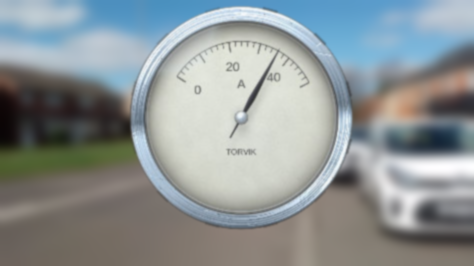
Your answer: 36 A
